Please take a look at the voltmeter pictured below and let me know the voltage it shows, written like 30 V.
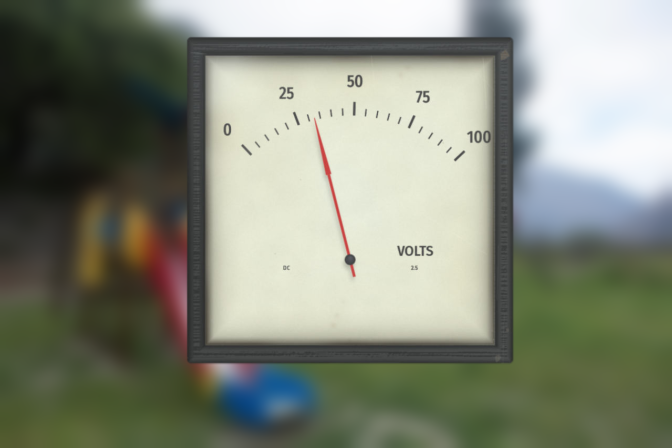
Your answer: 32.5 V
